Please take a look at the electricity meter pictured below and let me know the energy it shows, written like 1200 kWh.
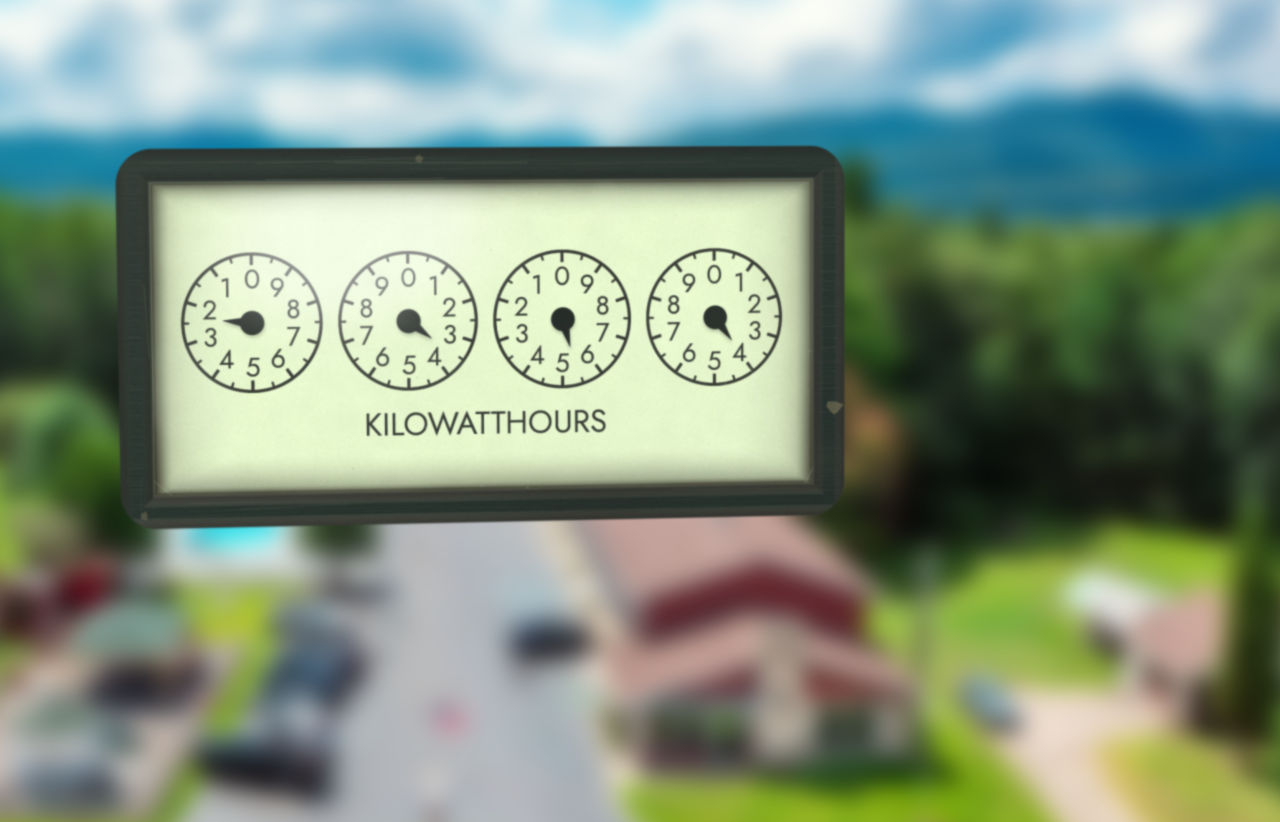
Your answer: 2354 kWh
